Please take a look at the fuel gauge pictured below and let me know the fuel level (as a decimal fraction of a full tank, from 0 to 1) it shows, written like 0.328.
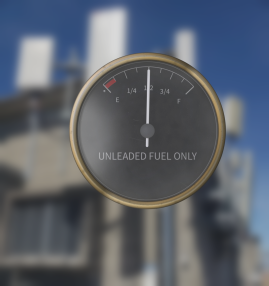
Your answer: 0.5
